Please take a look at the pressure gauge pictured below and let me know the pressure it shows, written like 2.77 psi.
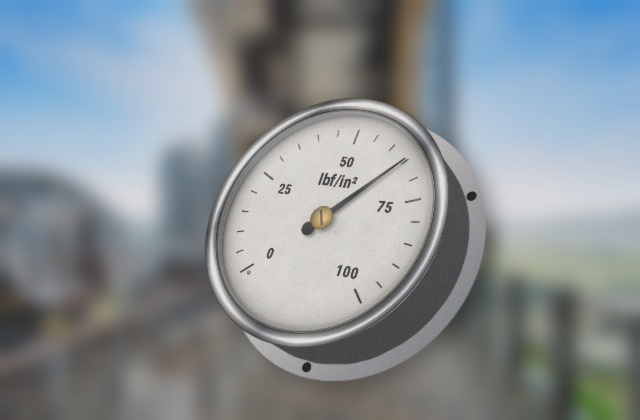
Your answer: 65 psi
